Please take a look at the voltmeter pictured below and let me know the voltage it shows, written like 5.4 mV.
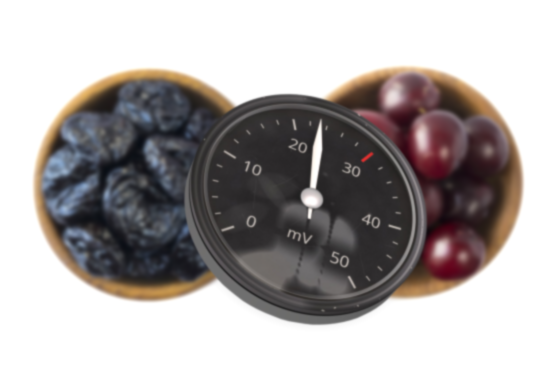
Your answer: 23 mV
